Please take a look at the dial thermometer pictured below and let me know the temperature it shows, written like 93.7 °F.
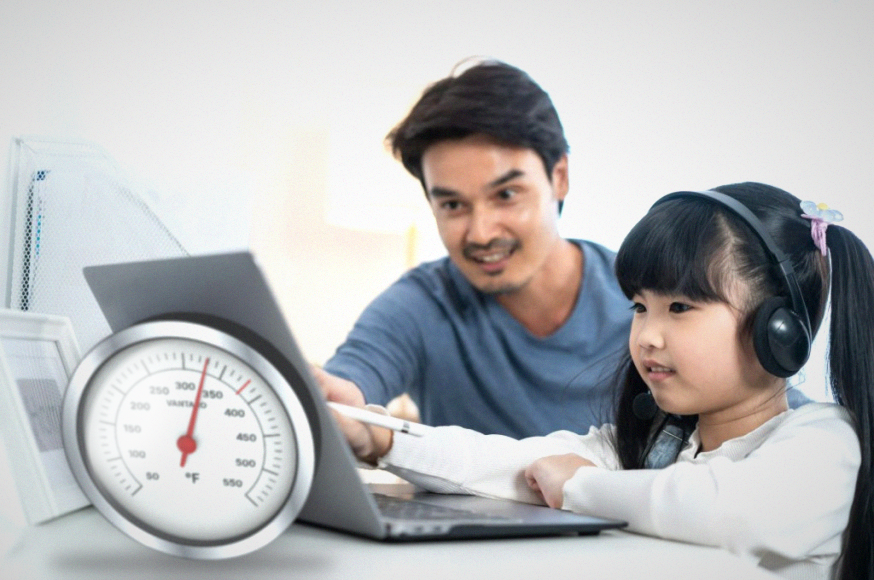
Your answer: 330 °F
